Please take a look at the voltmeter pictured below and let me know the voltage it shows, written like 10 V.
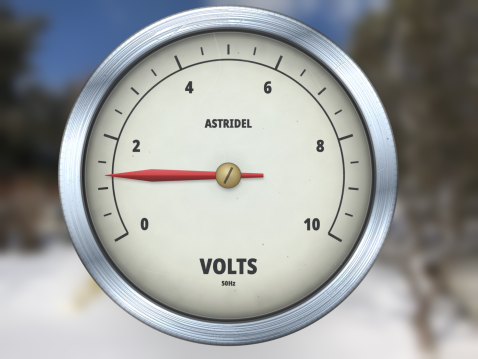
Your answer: 1.25 V
